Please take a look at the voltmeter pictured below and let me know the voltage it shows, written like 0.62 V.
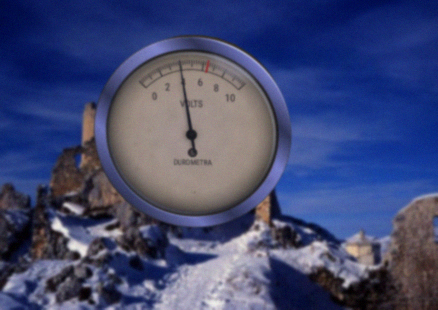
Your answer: 4 V
